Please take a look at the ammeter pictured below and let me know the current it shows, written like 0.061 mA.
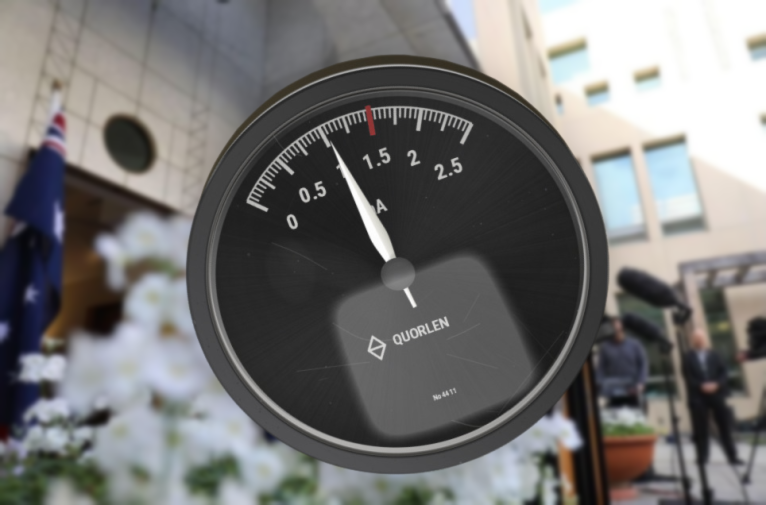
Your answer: 1.05 mA
